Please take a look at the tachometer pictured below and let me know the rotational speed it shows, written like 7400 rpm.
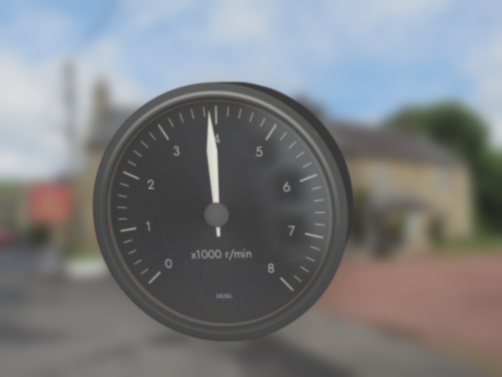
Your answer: 3900 rpm
